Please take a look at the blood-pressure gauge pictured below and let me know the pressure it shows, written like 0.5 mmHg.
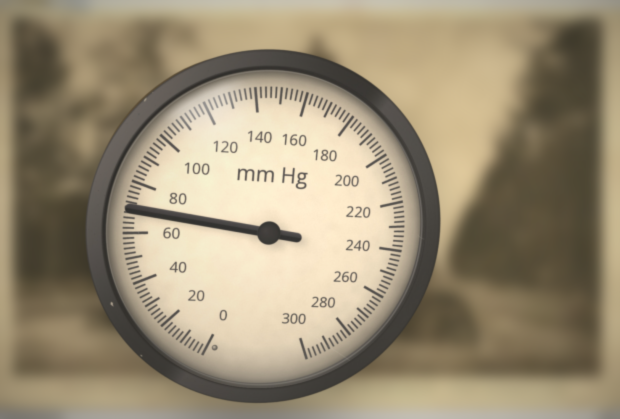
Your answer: 70 mmHg
